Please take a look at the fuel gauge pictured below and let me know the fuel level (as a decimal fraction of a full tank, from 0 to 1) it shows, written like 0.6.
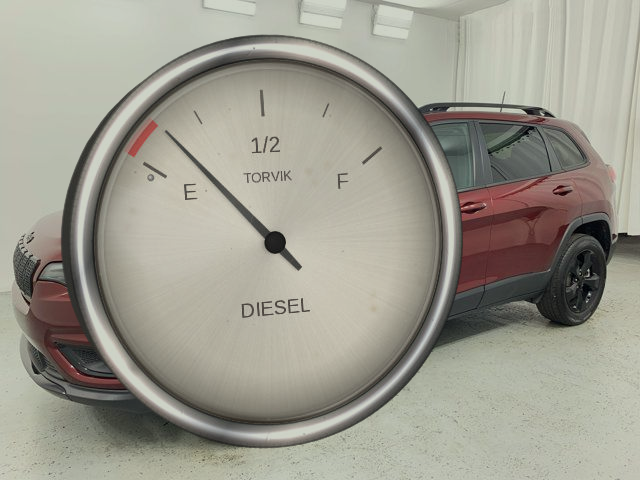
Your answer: 0.125
